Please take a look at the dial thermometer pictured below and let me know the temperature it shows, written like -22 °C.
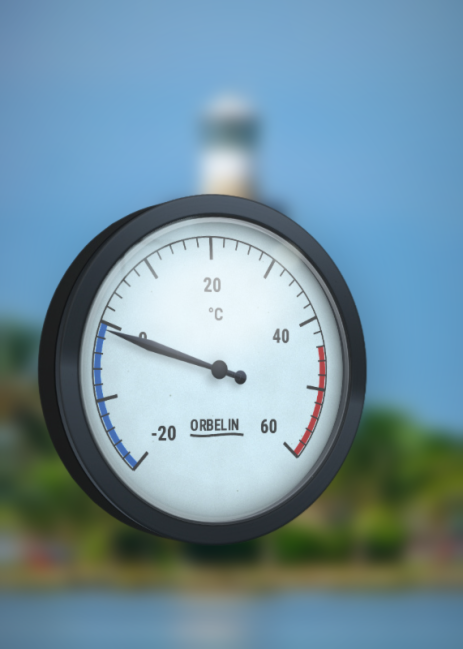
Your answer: -1 °C
